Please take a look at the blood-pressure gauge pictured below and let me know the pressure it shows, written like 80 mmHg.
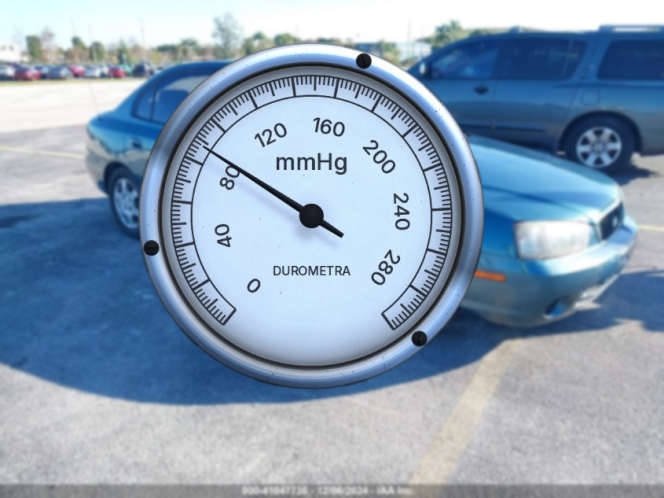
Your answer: 88 mmHg
